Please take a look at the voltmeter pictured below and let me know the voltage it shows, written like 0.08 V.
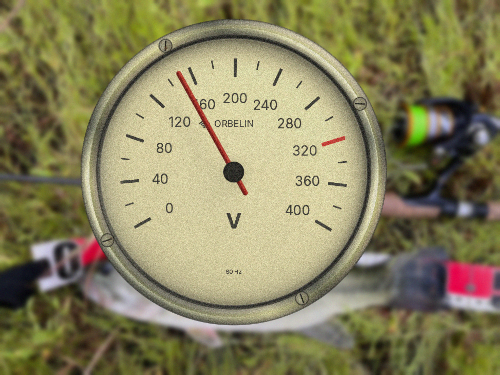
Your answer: 150 V
